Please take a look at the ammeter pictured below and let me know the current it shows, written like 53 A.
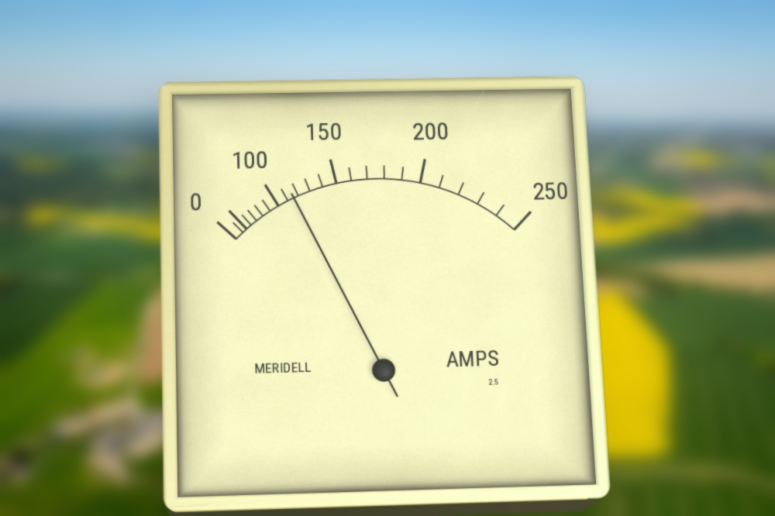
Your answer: 115 A
